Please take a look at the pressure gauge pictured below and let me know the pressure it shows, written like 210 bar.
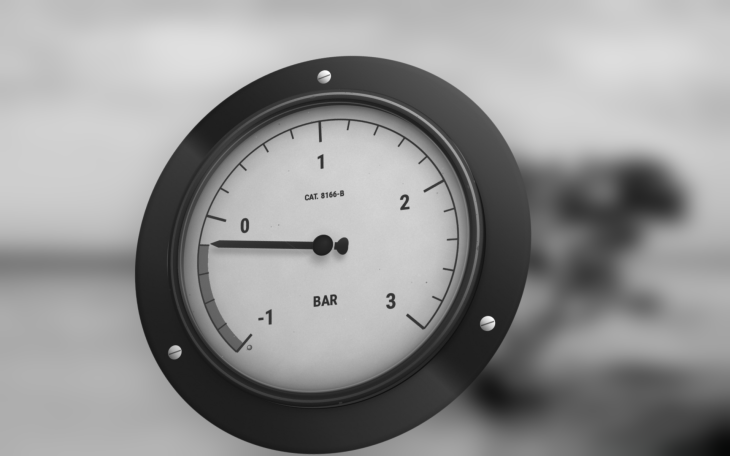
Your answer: -0.2 bar
